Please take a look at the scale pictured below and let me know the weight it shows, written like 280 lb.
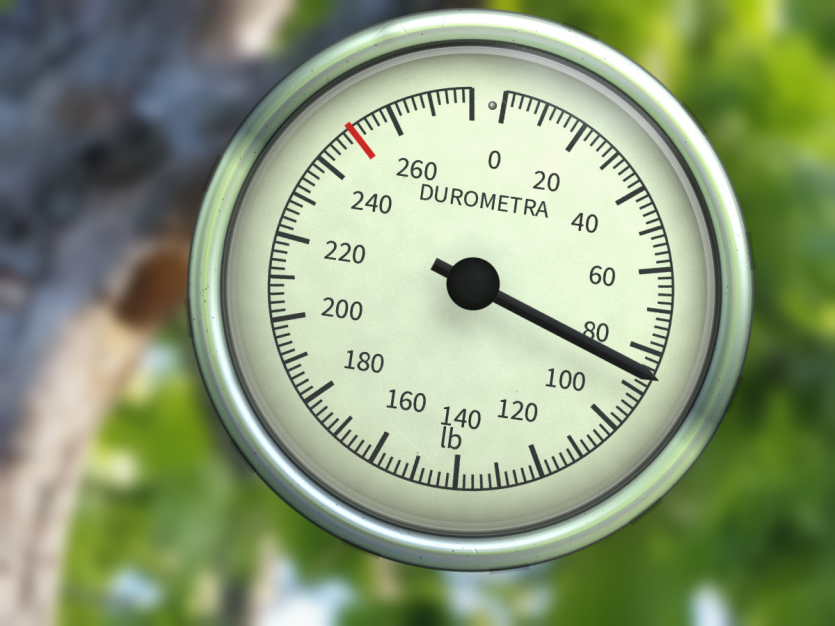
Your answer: 86 lb
